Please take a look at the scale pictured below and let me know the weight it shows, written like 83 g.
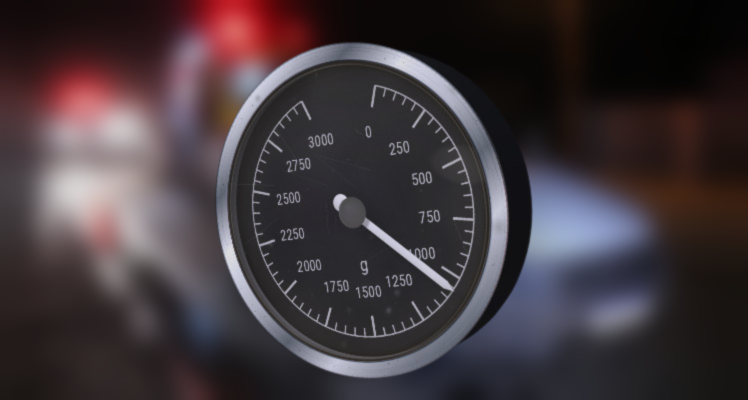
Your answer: 1050 g
